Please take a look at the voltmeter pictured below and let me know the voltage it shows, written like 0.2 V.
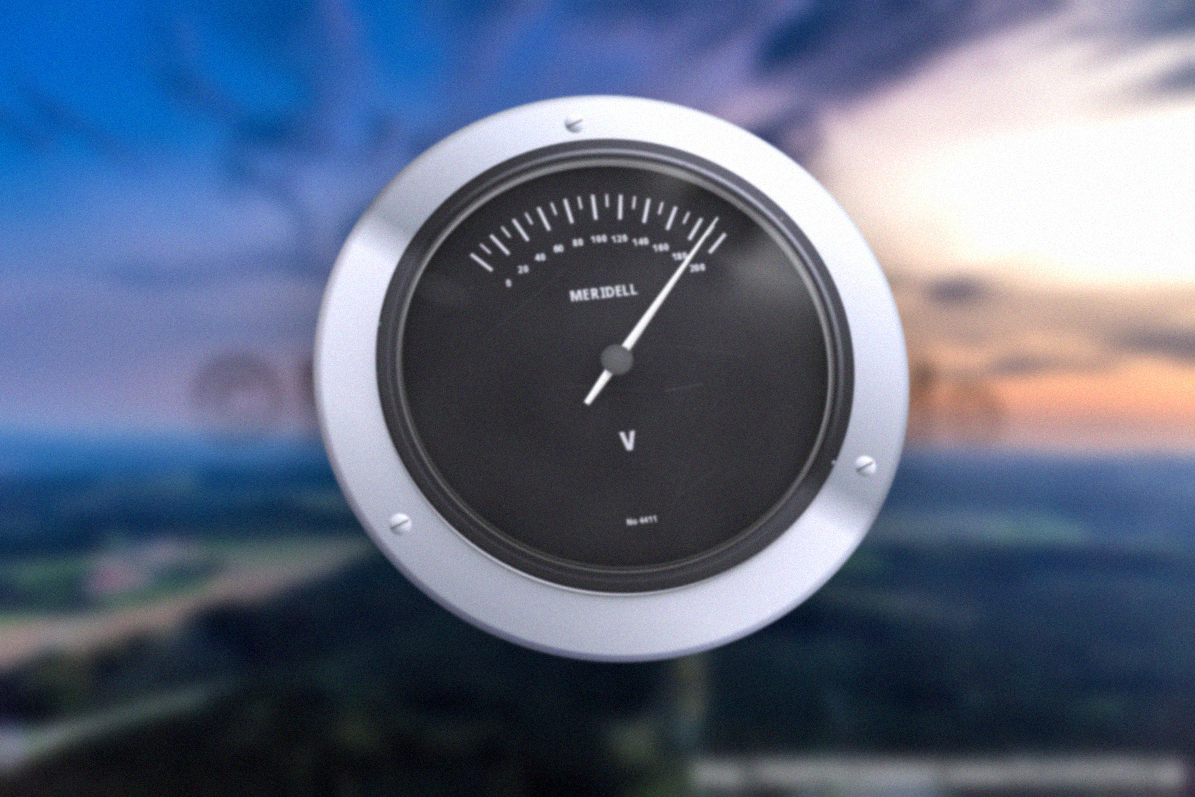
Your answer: 190 V
